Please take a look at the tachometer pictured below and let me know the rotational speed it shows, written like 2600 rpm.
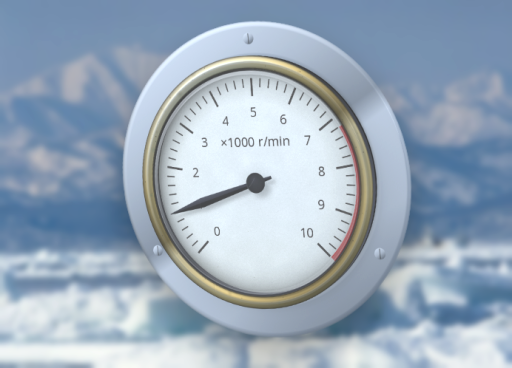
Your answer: 1000 rpm
